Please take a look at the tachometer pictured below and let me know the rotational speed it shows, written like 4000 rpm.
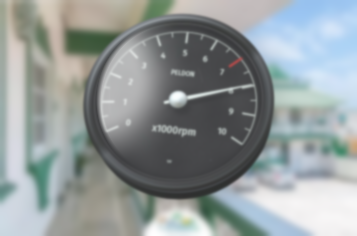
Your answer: 8000 rpm
